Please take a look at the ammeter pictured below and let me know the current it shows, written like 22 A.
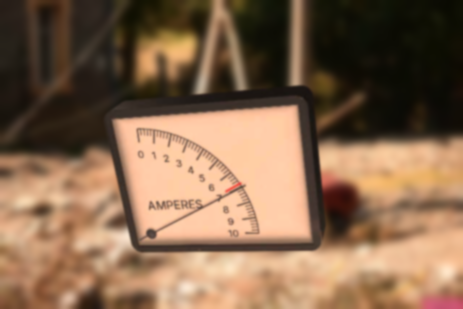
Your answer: 7 A
